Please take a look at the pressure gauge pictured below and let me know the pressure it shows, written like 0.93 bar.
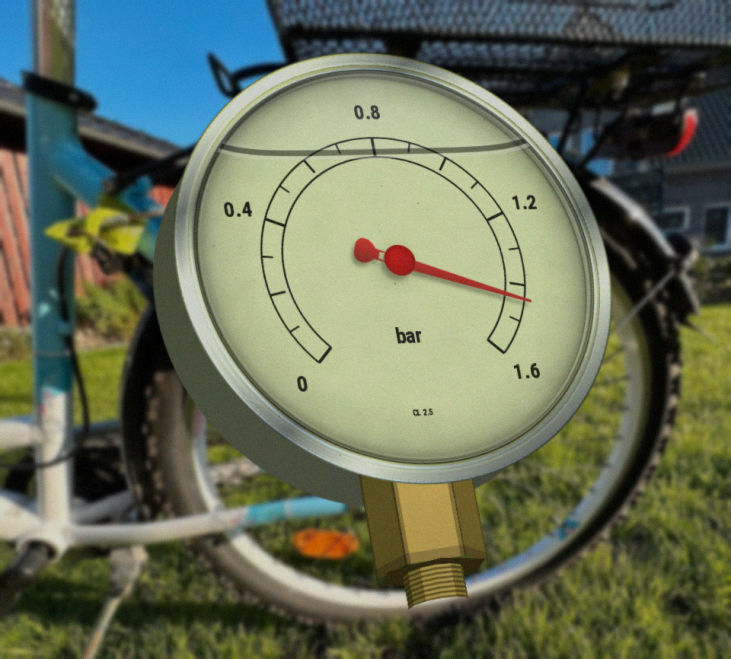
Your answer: 1.45 bar
